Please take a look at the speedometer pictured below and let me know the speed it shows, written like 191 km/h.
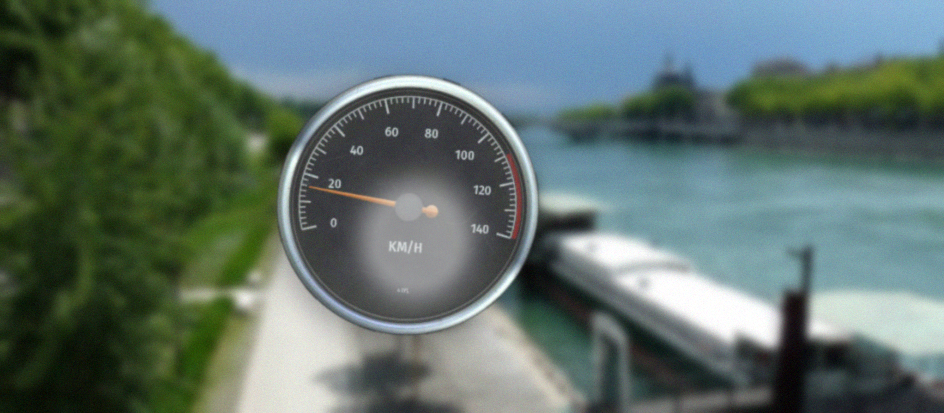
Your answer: 16 km/h
